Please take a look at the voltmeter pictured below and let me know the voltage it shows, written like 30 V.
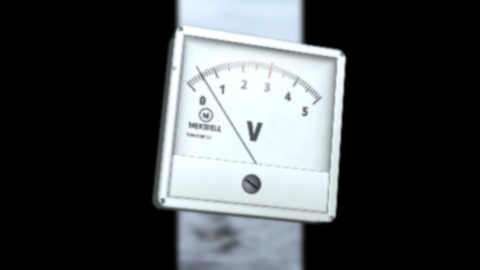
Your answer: 0.5 V
